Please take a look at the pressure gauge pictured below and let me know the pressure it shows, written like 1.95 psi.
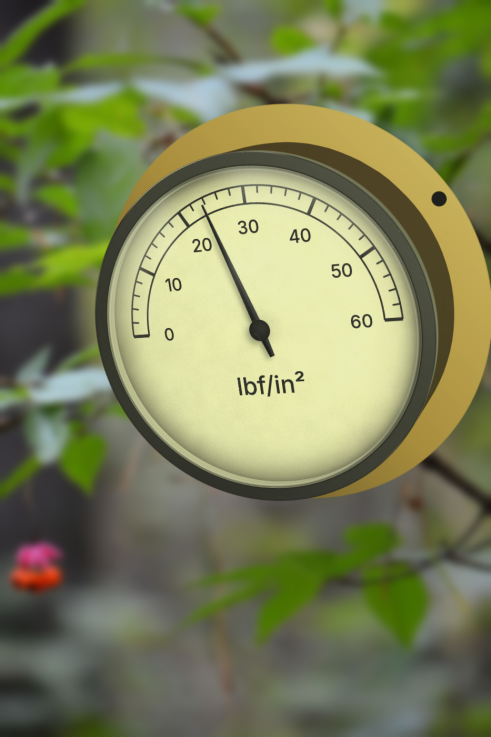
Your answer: 24 psi
